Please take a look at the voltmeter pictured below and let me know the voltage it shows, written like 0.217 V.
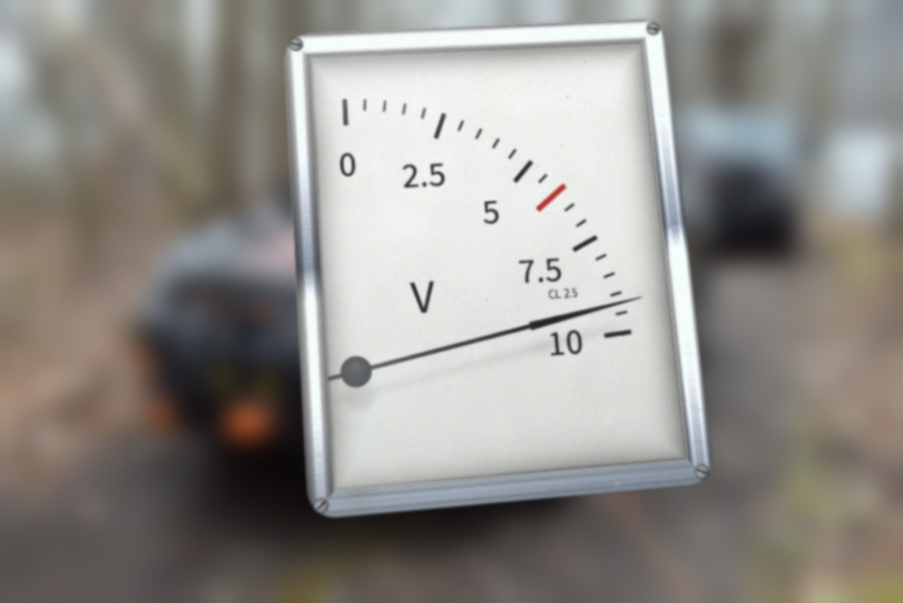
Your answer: 9.25 V
